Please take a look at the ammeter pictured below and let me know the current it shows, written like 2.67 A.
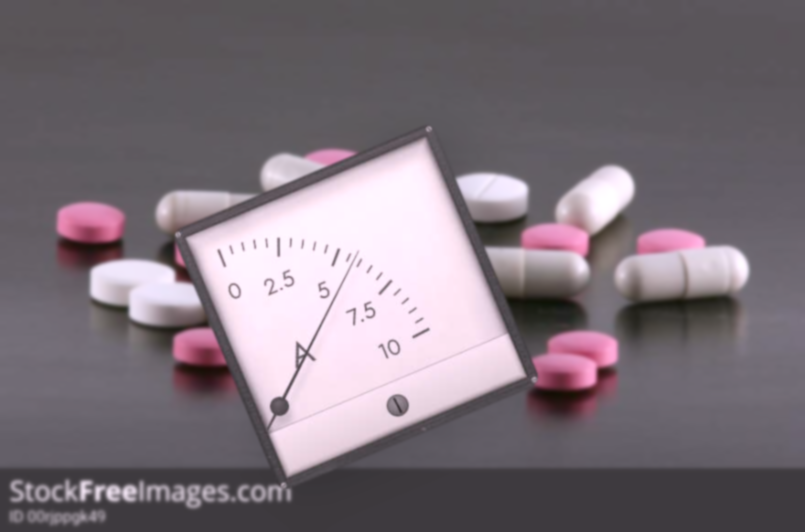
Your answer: 5.75 A
